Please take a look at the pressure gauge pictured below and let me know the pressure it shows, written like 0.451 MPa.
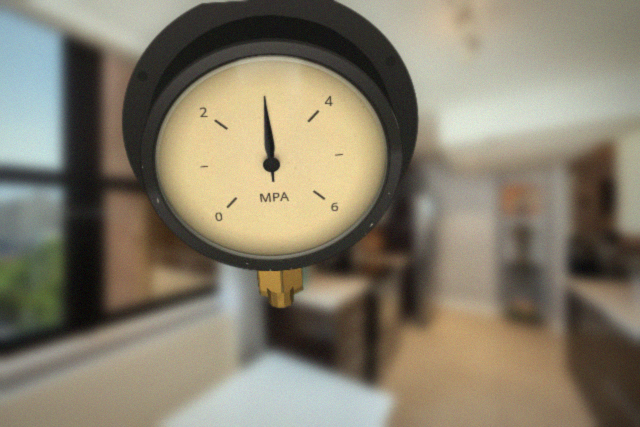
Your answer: 3 MPa
